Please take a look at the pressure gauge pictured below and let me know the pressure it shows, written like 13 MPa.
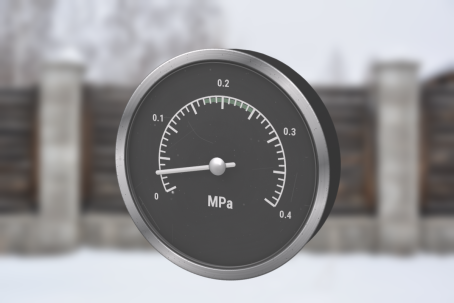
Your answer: 0.03 MPa
